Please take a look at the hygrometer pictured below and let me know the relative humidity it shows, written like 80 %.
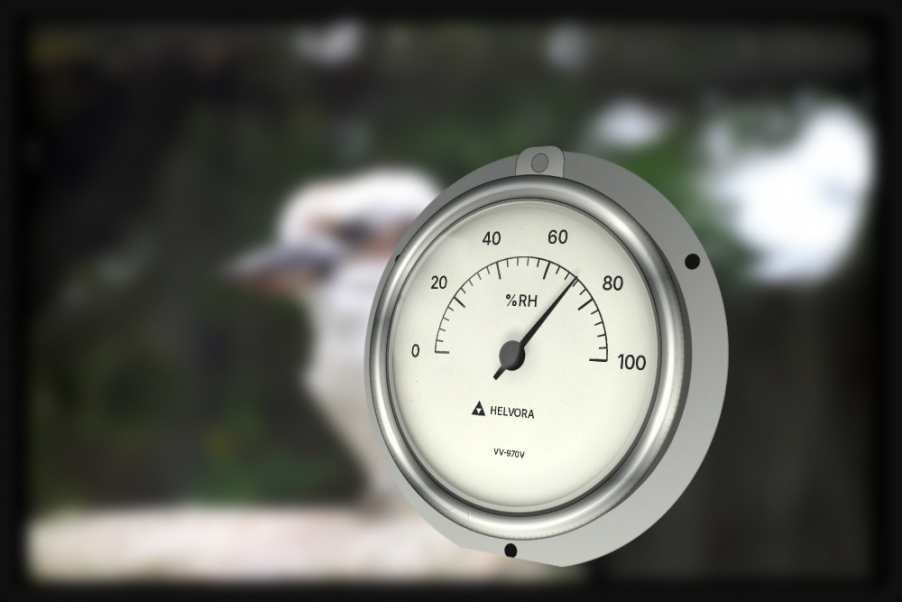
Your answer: 72 %
